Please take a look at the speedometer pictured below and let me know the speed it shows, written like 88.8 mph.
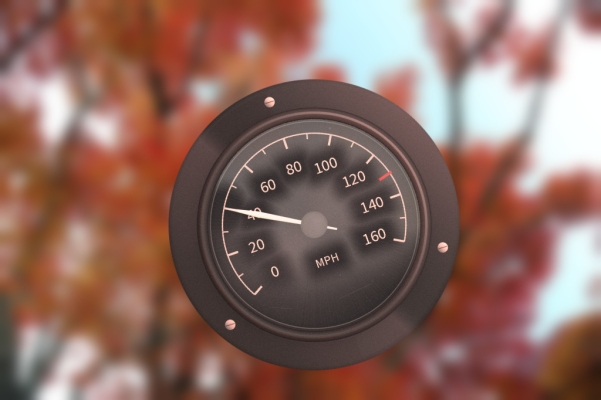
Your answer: 40 mph
